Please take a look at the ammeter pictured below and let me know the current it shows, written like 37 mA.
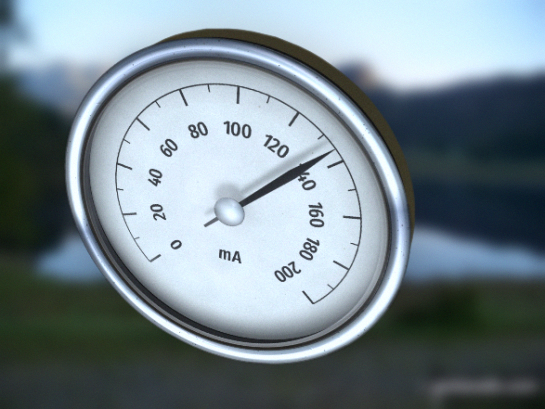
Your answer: 135 mA
